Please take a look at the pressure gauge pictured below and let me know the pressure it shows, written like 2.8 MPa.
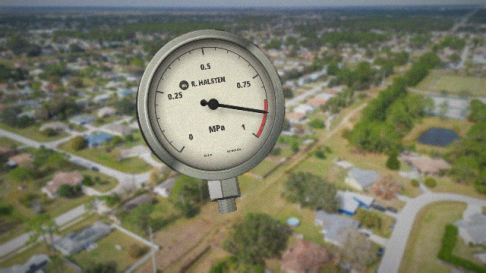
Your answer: 0.9 MPa
